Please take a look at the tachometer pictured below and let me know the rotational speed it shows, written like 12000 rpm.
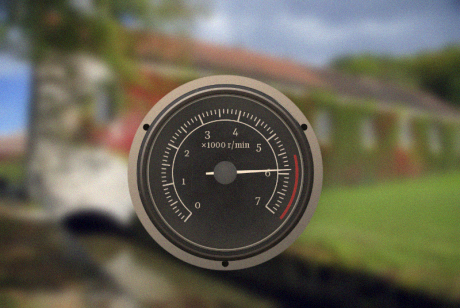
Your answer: 5900 rpm
